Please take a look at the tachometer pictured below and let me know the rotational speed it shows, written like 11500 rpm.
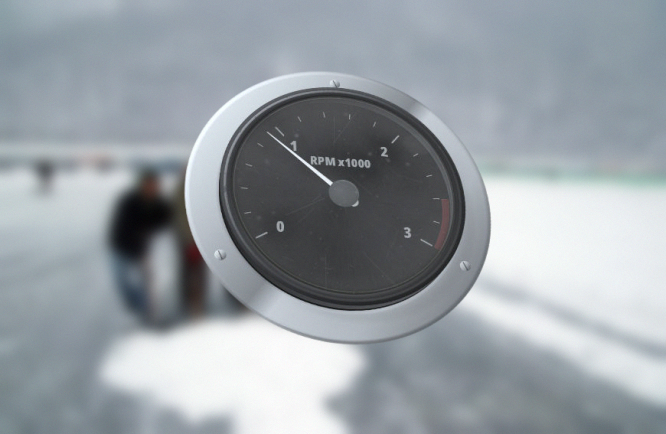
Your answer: 900 rpm
